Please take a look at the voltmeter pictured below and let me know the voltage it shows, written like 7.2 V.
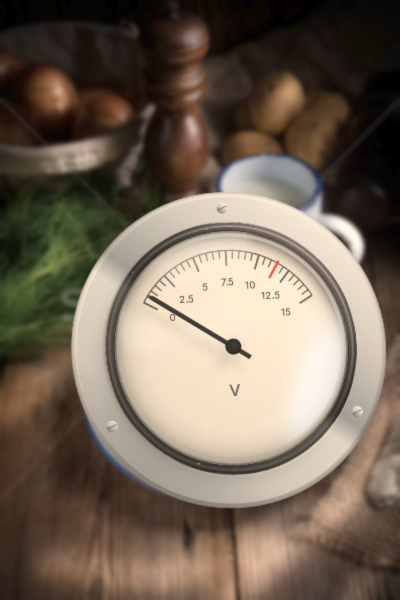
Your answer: 0.5 V
